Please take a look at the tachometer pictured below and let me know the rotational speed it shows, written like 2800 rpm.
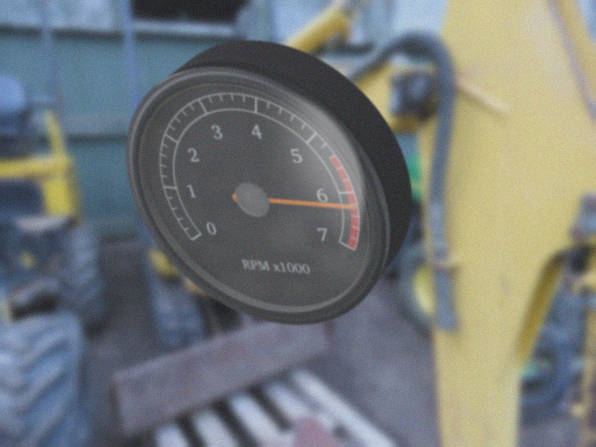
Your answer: 6200 rpm
